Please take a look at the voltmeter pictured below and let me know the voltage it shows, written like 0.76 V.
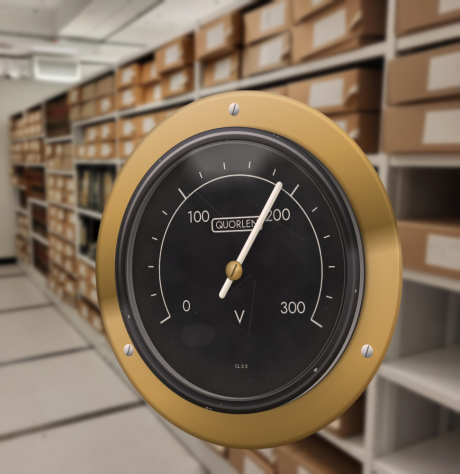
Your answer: 190 V
